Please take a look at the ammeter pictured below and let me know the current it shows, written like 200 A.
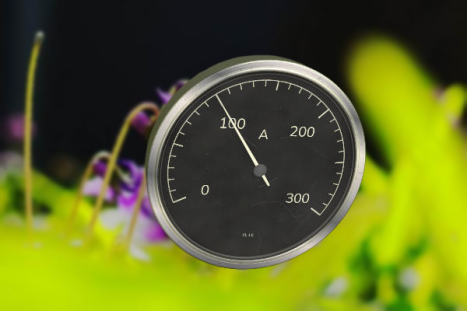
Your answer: 100 A
